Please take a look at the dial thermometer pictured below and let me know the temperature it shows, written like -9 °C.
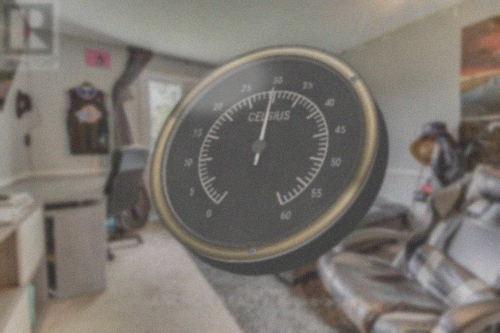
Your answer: 30 °C
